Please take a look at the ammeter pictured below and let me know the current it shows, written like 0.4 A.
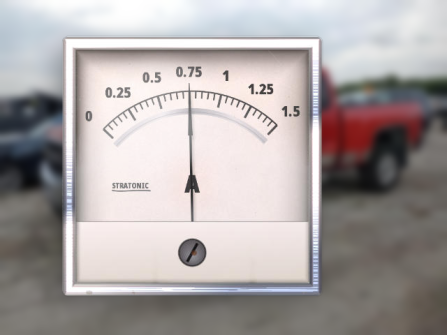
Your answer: 0.75 A
